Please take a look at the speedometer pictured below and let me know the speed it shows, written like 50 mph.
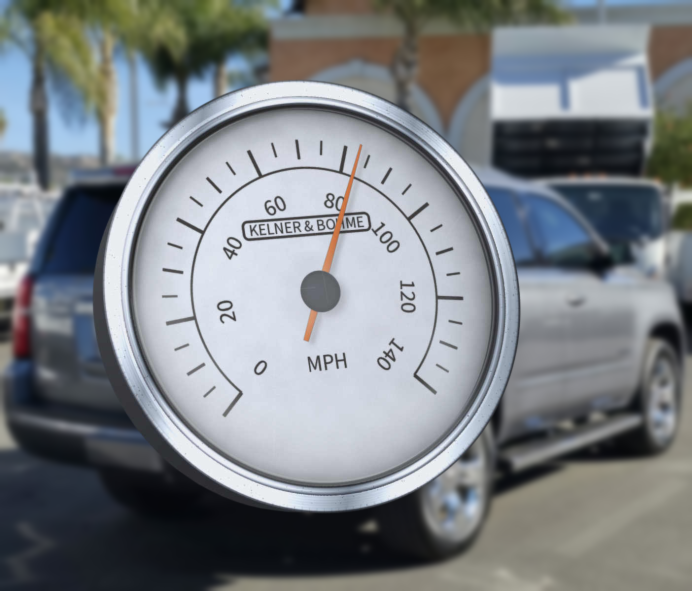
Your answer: 82.5 mph
